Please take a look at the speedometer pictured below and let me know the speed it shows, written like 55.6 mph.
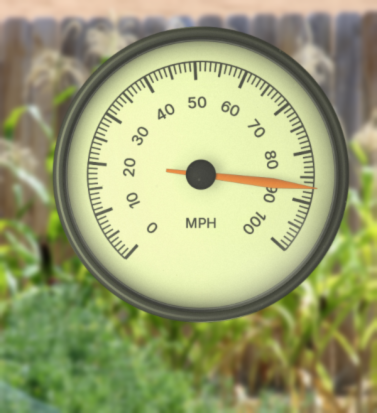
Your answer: 87 mph
